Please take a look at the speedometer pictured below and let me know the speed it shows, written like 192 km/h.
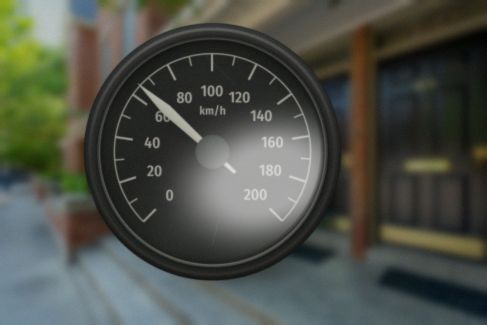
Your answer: 65 km/h
